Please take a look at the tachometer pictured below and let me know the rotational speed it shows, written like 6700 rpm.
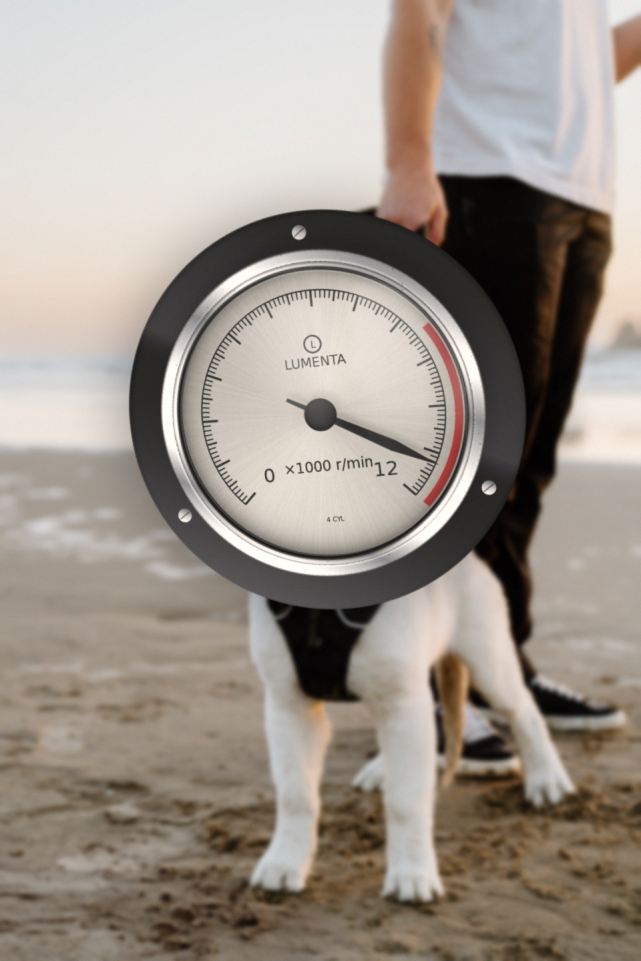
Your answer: 11200 rpm
